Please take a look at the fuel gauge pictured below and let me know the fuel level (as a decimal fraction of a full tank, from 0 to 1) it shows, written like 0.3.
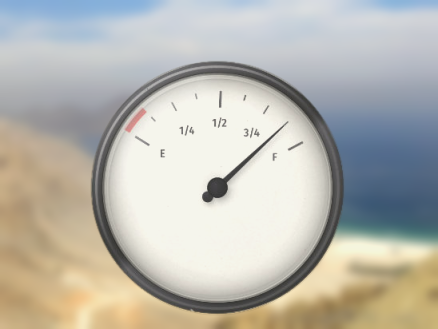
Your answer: 0.875
